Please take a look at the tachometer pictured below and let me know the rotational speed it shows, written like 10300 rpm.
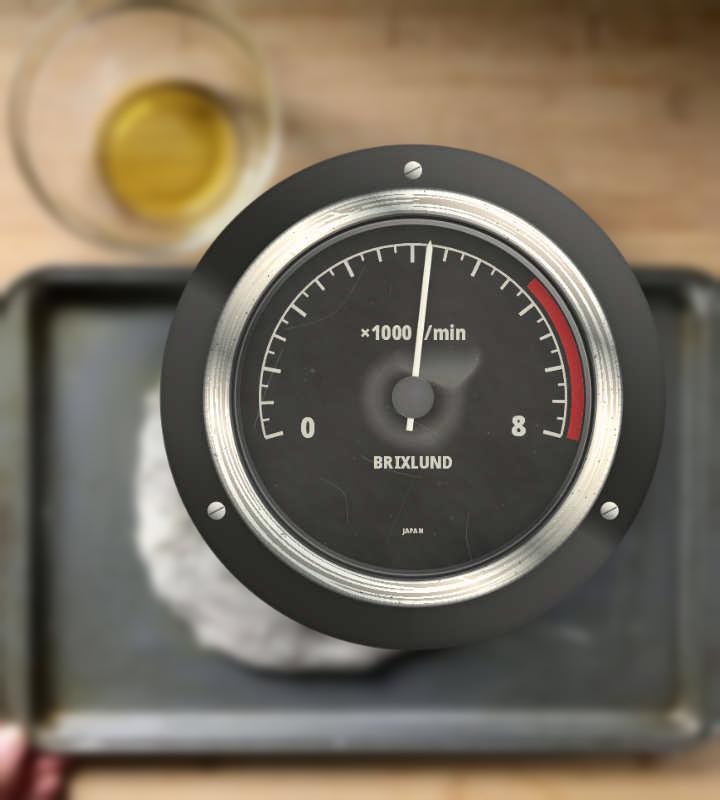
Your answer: 4250 rpm
